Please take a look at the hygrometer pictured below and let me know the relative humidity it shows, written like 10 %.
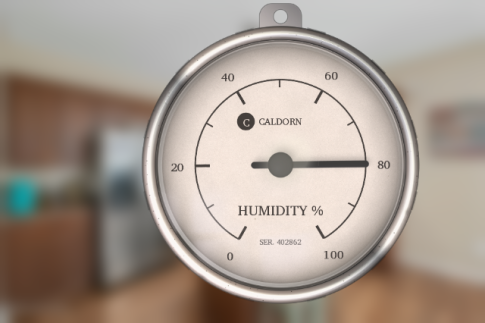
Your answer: 80 %
